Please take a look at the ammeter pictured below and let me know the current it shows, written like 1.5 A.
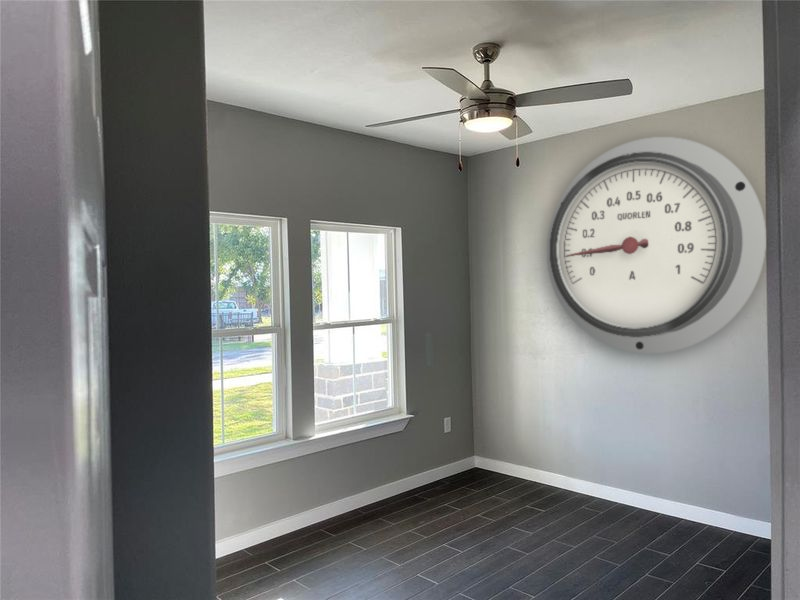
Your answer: 0.1 A
